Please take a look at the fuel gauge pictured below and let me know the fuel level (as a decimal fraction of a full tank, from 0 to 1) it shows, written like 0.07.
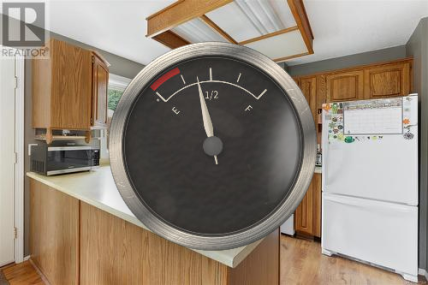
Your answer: 0.375
